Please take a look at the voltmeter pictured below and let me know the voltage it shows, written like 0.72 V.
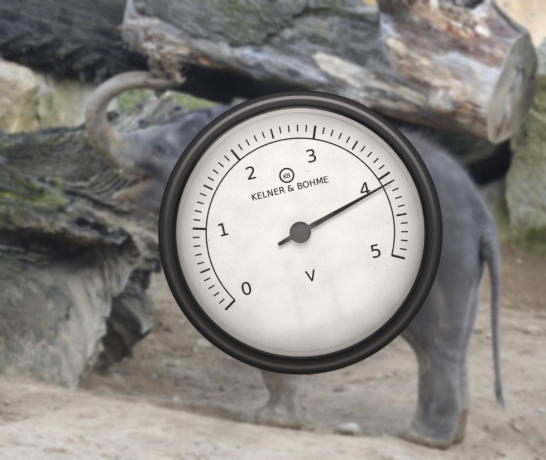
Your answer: 4.1 V
